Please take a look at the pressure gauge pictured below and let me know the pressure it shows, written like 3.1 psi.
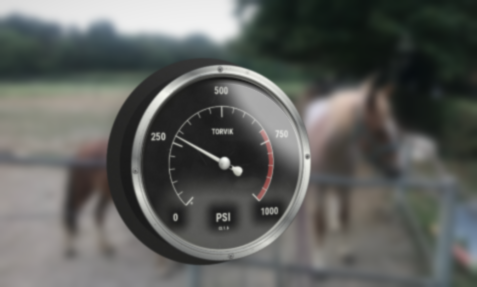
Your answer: 275 psi
